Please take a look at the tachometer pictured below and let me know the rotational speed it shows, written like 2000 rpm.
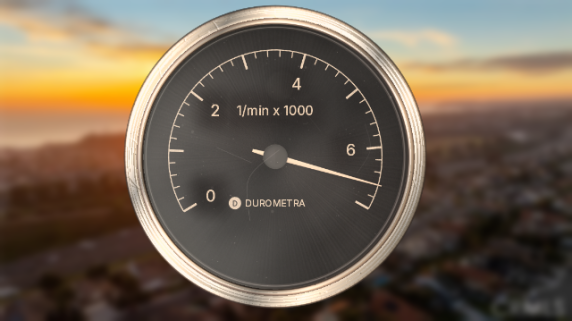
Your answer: 6600 rpm
